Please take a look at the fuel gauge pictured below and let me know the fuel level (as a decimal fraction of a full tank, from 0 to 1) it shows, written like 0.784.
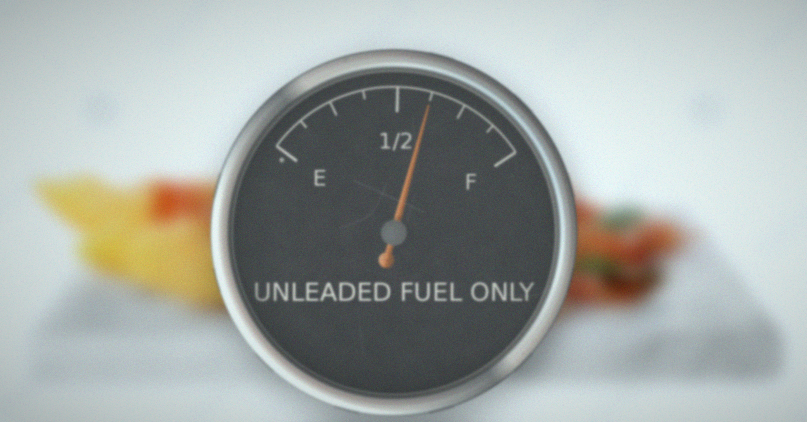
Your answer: 0.625
